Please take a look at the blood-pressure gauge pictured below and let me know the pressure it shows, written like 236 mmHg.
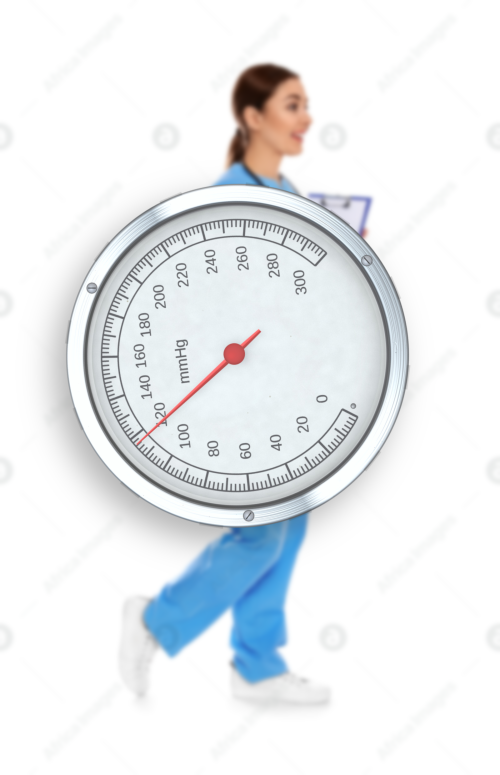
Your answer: 116 mmHg
